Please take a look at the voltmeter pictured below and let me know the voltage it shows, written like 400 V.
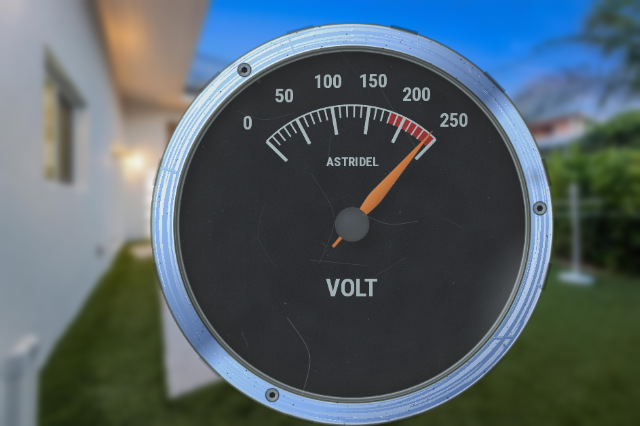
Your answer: 240 V
